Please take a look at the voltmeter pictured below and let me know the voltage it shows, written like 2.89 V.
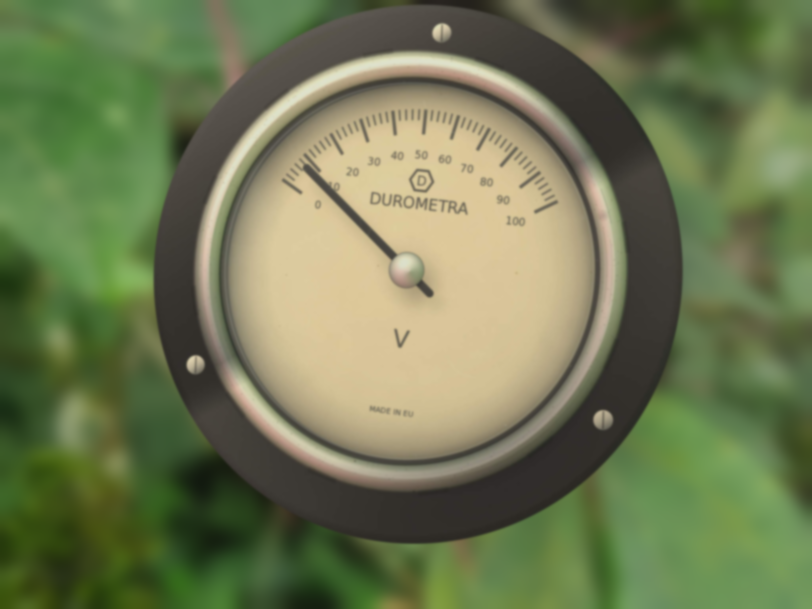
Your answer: 8 V
